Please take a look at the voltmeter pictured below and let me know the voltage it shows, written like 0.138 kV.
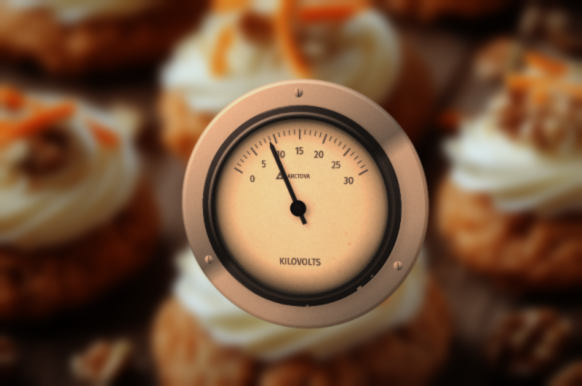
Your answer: 9 kV
